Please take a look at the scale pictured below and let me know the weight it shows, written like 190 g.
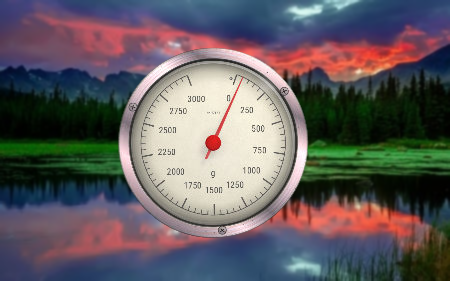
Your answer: 50 g
